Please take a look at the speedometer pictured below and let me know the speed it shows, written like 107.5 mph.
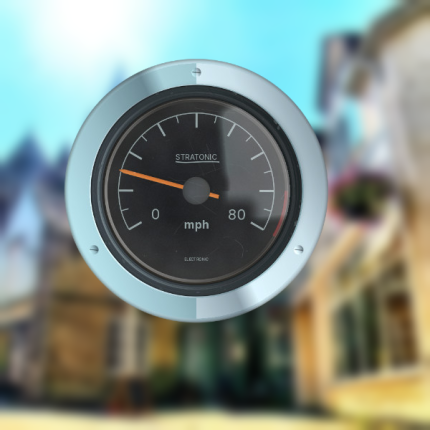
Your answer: 15 mph
